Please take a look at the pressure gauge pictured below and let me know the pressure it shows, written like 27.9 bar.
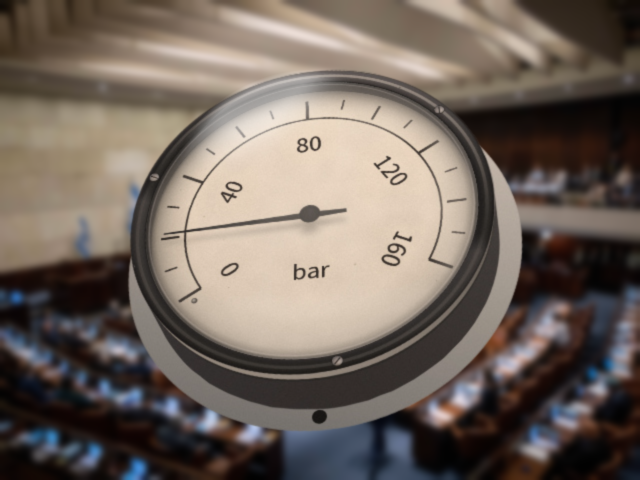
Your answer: 20 bar
